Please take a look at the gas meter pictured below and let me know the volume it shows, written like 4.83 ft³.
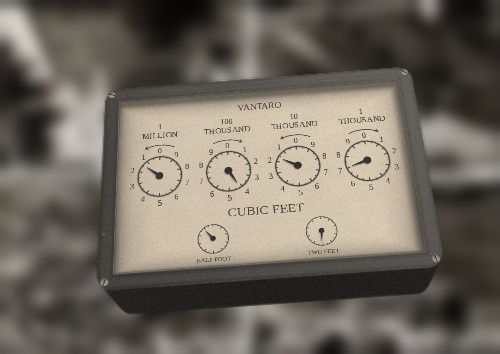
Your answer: 141700 ft³
